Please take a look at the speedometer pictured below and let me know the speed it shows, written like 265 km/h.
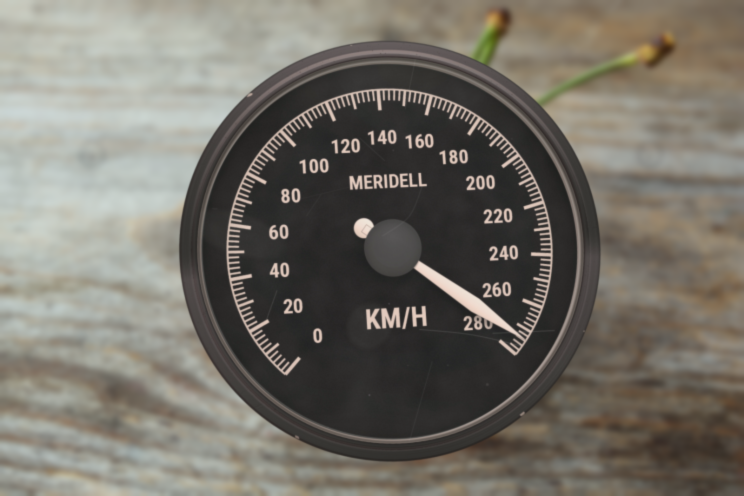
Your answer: 274 km/h
